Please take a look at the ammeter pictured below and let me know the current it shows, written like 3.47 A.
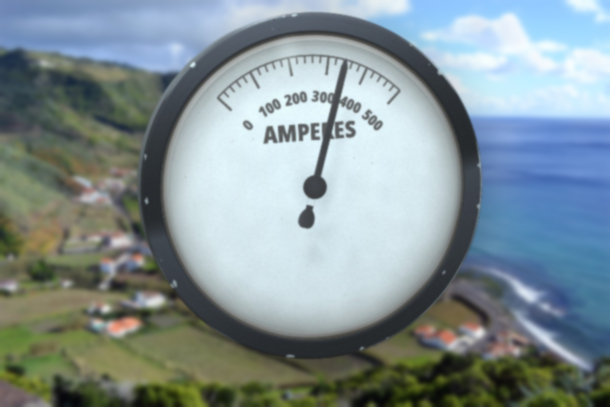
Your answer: 340 A
